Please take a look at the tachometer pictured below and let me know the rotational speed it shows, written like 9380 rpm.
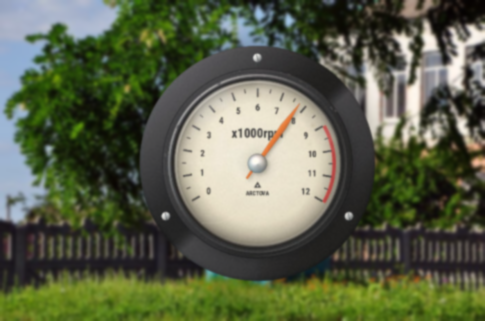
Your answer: 7750 rpm
